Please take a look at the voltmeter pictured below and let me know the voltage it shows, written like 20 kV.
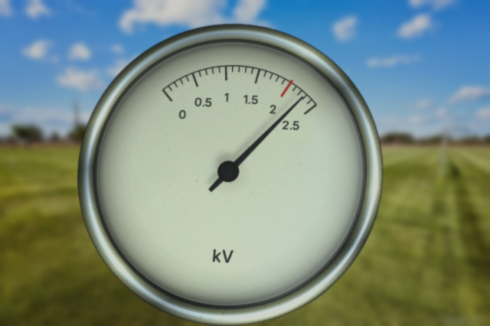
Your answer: 2.3 kV
